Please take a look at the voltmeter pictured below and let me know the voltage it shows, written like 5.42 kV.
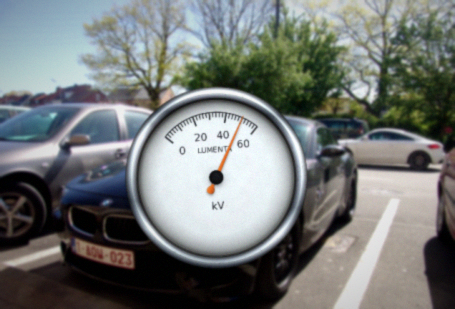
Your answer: 50 kV
